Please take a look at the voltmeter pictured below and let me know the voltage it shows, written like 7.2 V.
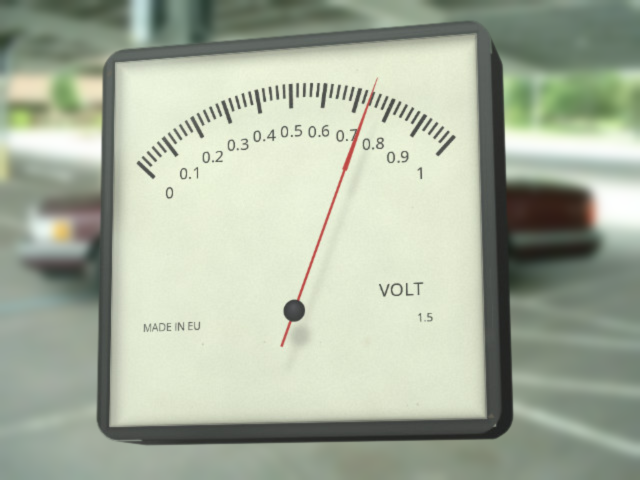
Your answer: 0.74 V
